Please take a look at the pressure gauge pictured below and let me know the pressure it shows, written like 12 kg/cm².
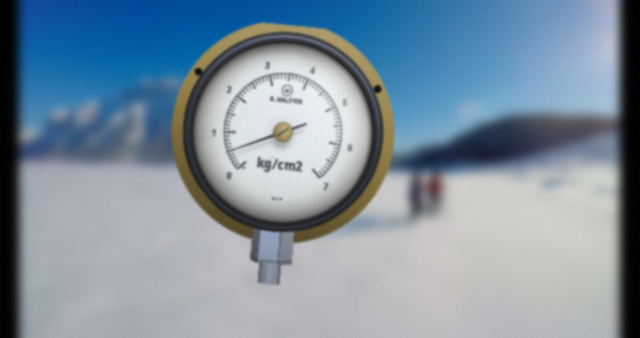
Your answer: 0.5 kg/cm²
